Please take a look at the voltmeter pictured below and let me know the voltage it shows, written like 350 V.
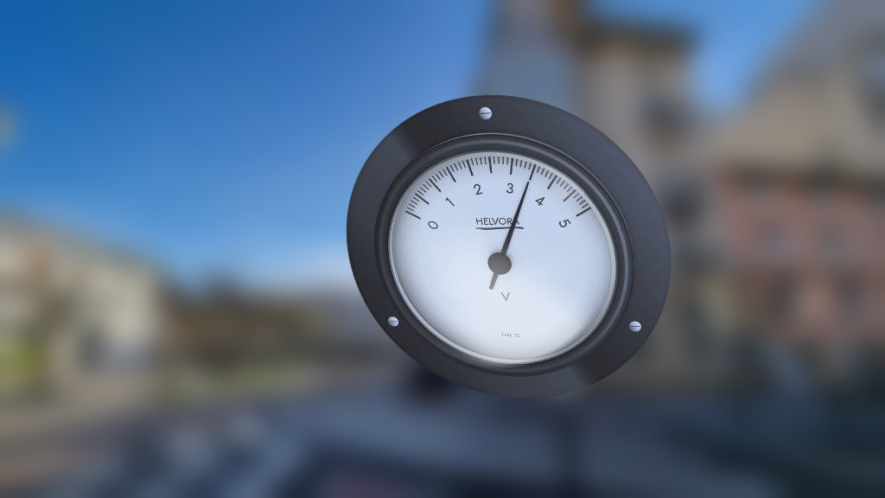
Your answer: 3.5 V
